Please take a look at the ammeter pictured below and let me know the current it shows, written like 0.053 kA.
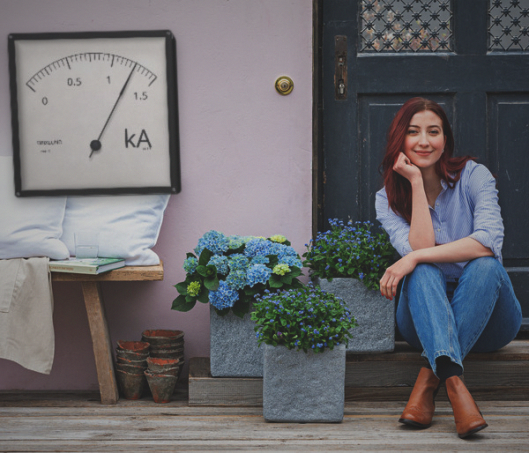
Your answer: 1.25 kA
